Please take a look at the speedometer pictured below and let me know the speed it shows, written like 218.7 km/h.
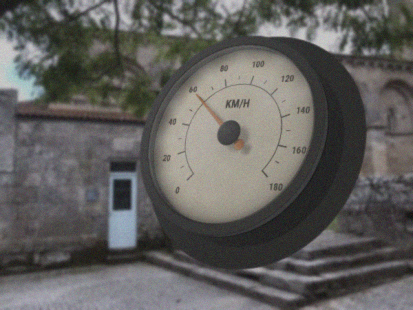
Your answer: 60 km/h
